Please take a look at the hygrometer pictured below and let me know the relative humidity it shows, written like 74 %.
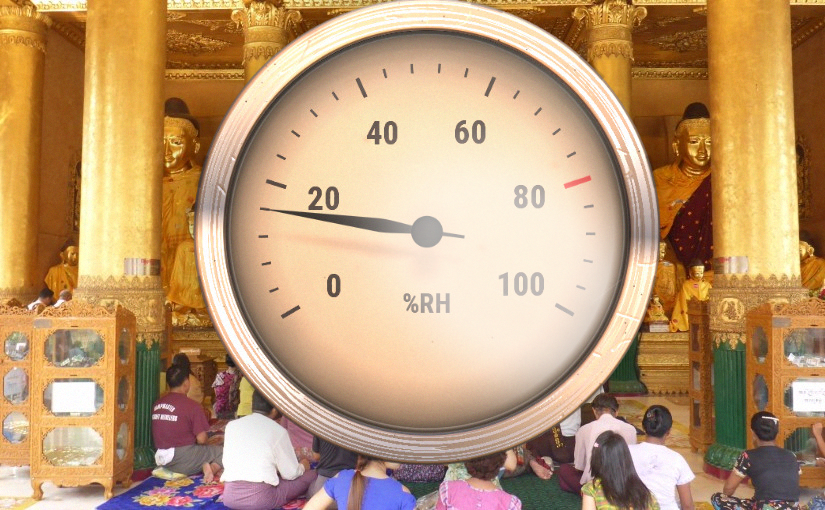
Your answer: 16 %
